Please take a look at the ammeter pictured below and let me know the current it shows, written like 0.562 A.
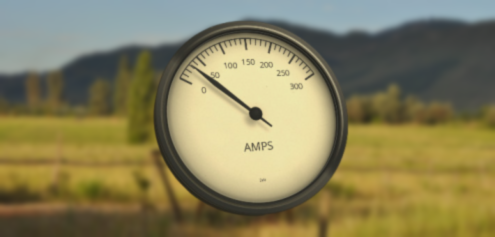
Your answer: 30 A
